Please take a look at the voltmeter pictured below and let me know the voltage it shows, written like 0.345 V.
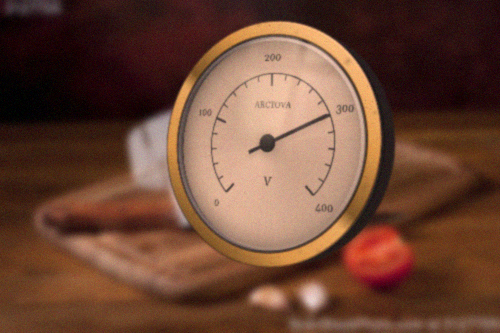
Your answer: 300 V
